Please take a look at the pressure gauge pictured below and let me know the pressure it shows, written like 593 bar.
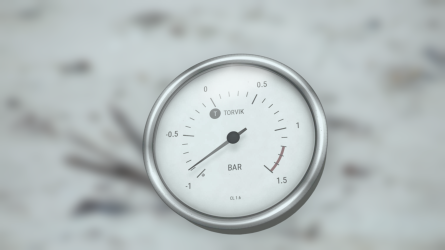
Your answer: -0.9 bar
